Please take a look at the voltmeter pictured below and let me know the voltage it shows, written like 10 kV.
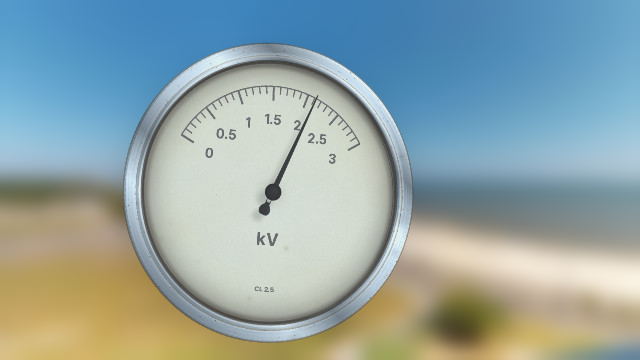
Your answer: 2.1 kV
